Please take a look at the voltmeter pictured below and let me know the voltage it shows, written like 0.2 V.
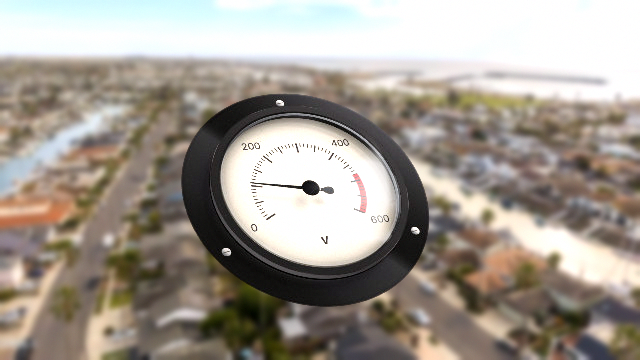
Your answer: 100 V
